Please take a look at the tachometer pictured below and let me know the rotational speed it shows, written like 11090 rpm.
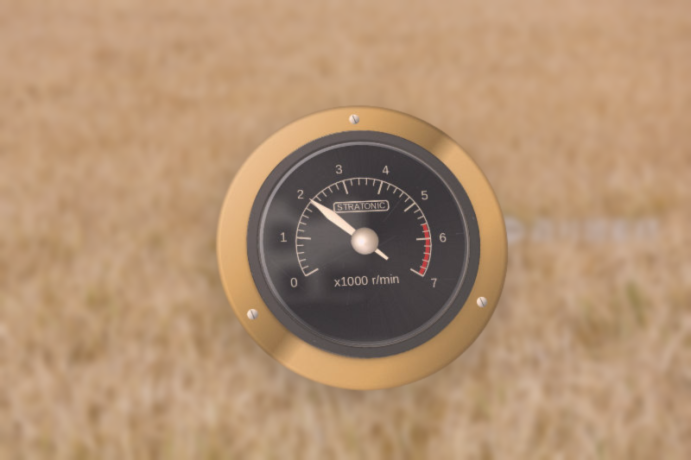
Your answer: 2000 rpm
